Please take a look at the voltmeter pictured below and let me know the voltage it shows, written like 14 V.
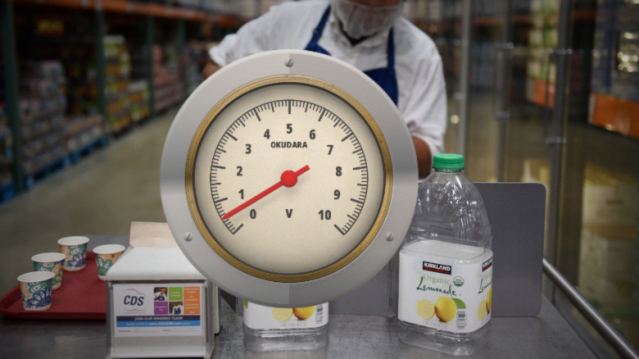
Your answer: 0.5 V
